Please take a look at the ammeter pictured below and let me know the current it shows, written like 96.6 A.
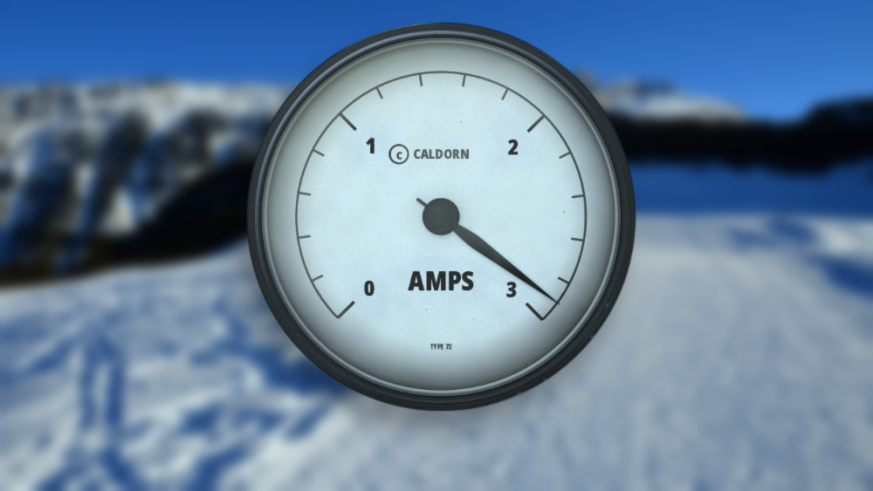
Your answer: 2.9 A
